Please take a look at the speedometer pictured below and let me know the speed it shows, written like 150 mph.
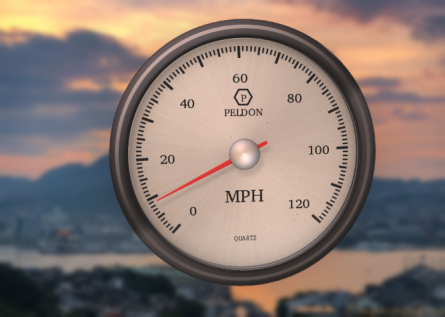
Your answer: 9 mph
